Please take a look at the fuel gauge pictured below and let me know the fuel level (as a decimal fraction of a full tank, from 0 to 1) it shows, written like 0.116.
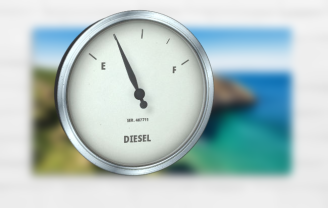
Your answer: 0.25
